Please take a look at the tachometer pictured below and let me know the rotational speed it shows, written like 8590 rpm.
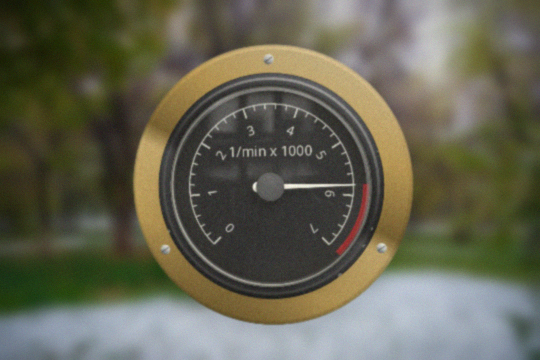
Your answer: 5800 rpm
